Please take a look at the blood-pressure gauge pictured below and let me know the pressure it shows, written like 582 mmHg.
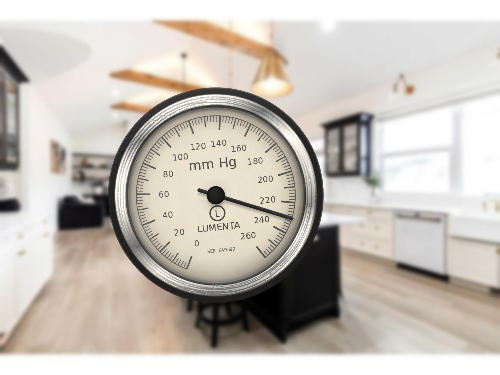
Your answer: 230 mmHg
